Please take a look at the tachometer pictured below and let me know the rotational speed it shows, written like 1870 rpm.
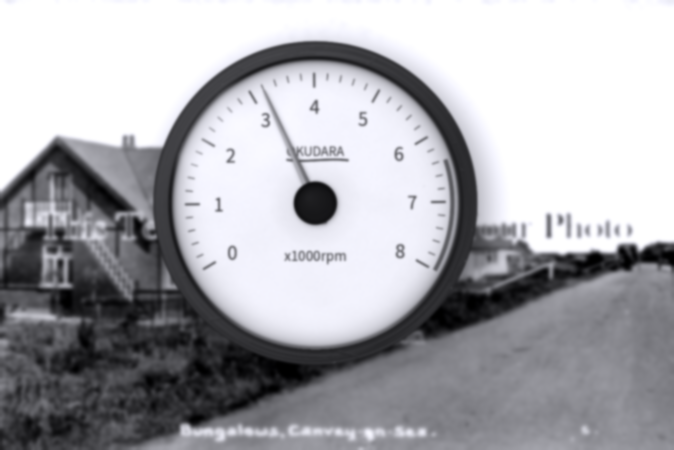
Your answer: 3200 rpm
